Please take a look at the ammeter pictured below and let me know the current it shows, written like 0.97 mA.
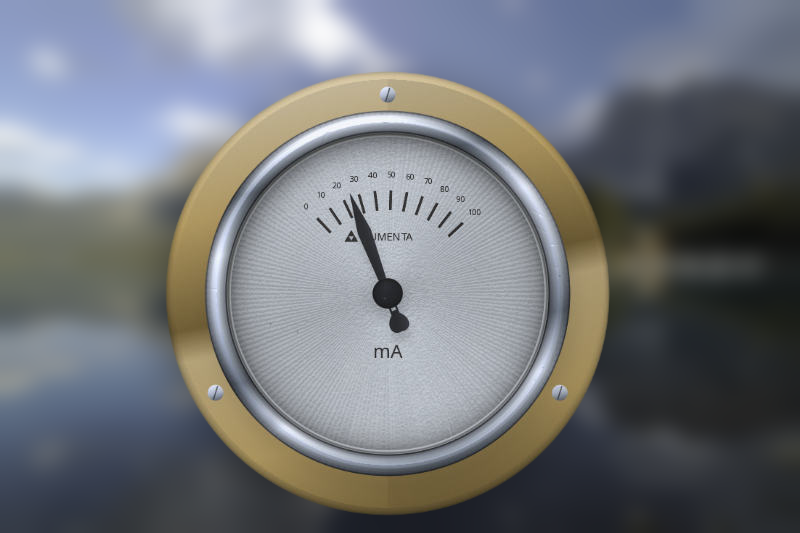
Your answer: 25 mA
